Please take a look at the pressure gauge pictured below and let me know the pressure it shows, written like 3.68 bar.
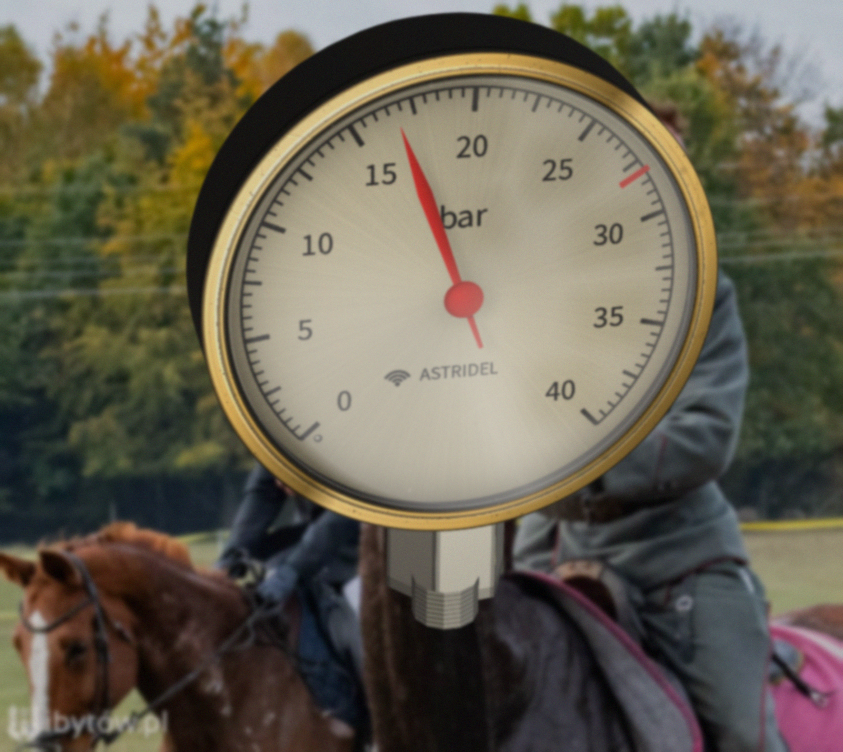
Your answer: 16.75 bar
